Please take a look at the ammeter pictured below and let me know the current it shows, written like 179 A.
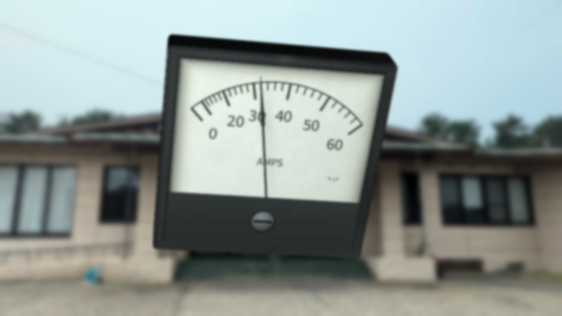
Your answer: 32 A
